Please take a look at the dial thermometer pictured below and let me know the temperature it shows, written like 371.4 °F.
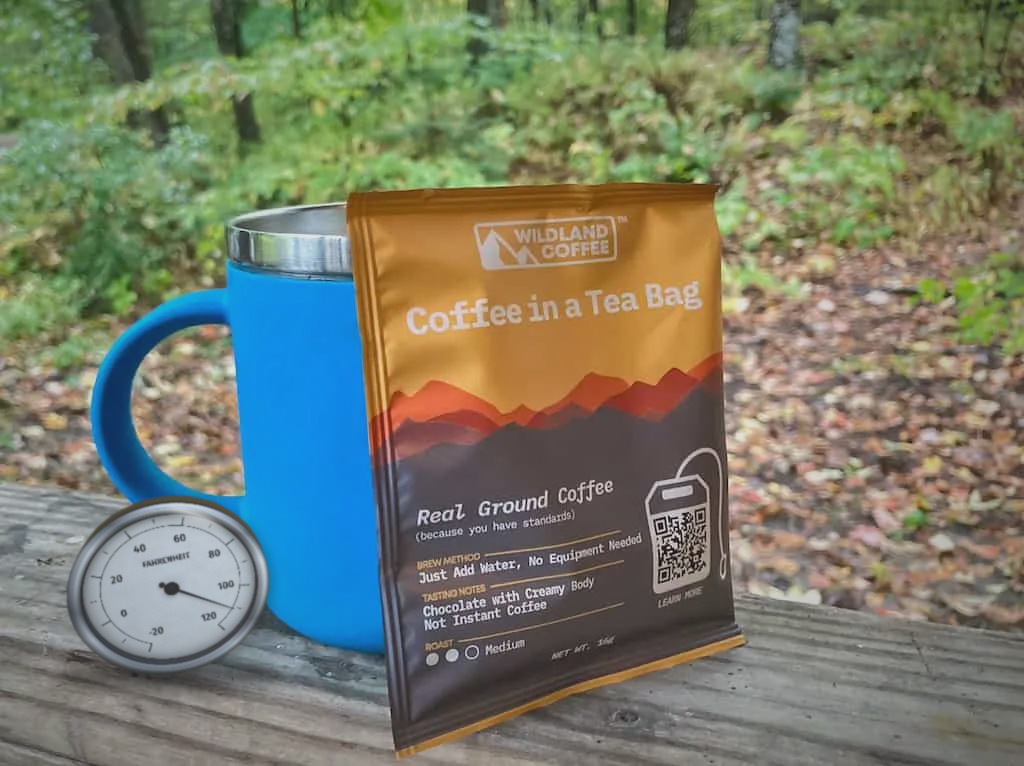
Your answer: 110 °F
